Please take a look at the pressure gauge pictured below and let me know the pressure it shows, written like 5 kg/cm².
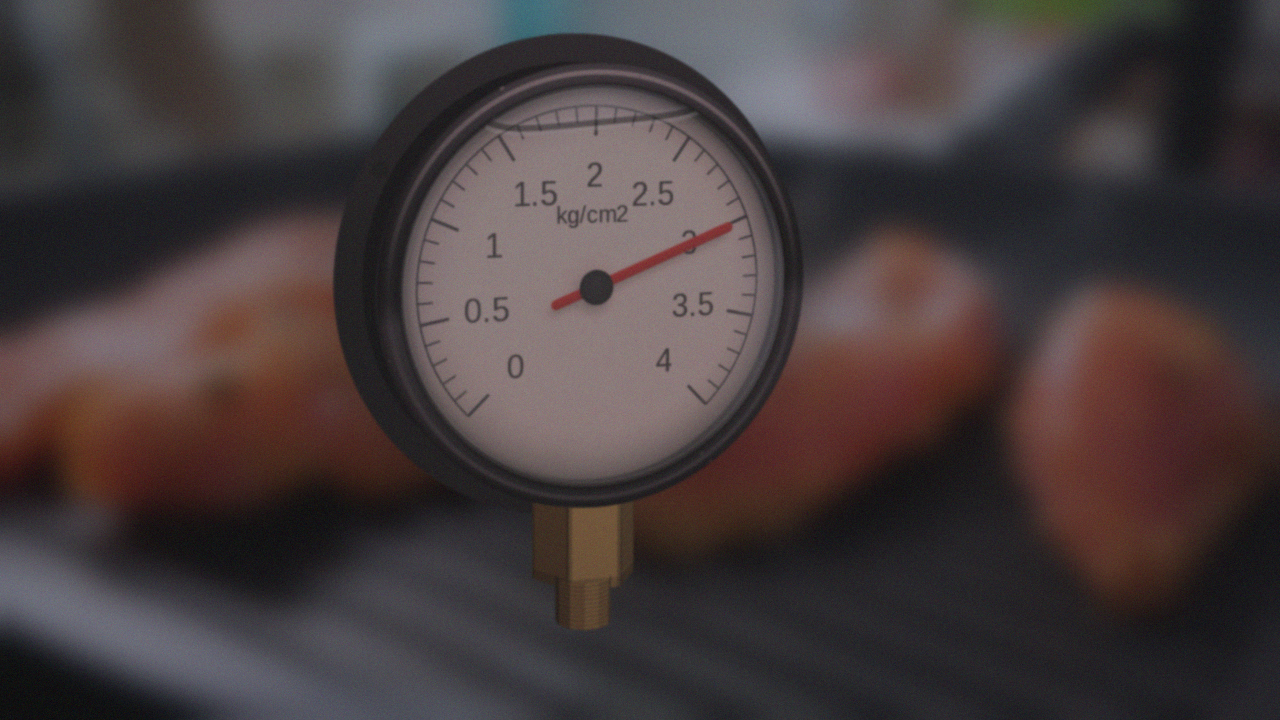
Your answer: 3 kg/cm²
